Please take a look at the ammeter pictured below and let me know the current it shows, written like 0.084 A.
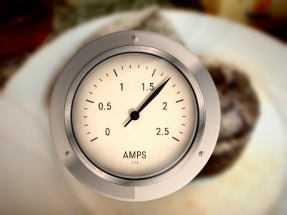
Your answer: 1.7 A
